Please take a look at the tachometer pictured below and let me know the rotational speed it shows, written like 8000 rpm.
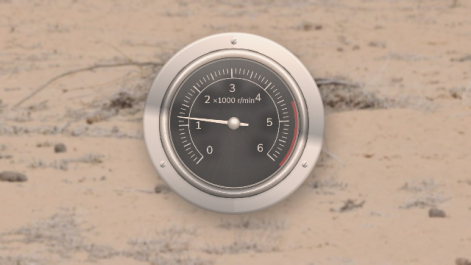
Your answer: 1200 rpm
